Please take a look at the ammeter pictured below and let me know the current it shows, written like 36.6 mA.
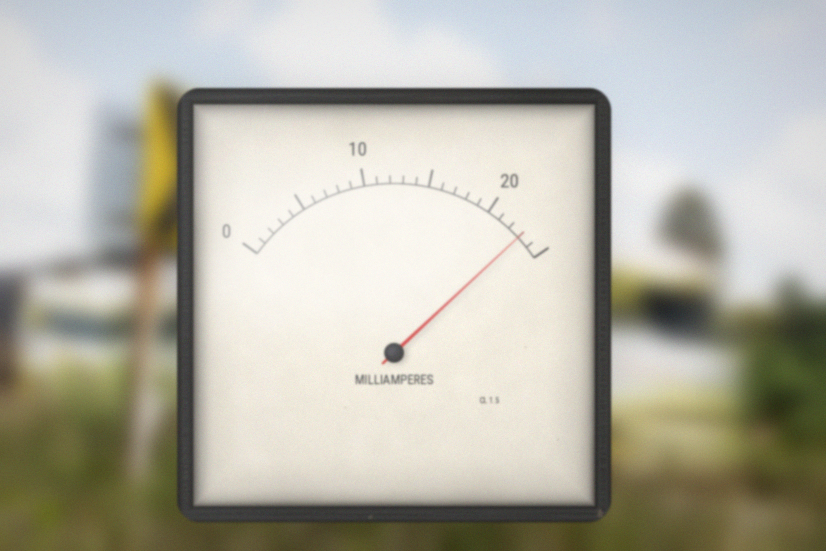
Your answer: 23 mA
